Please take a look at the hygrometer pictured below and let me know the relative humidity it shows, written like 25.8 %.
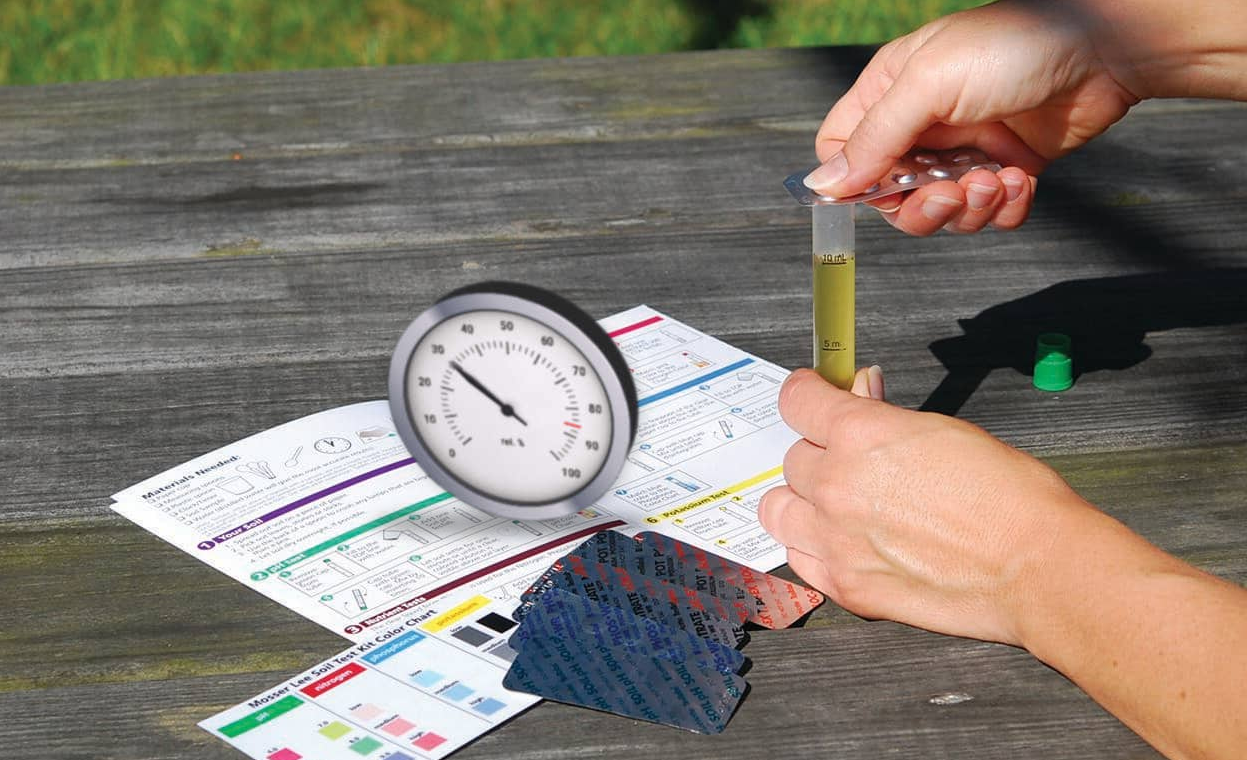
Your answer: 30 %
